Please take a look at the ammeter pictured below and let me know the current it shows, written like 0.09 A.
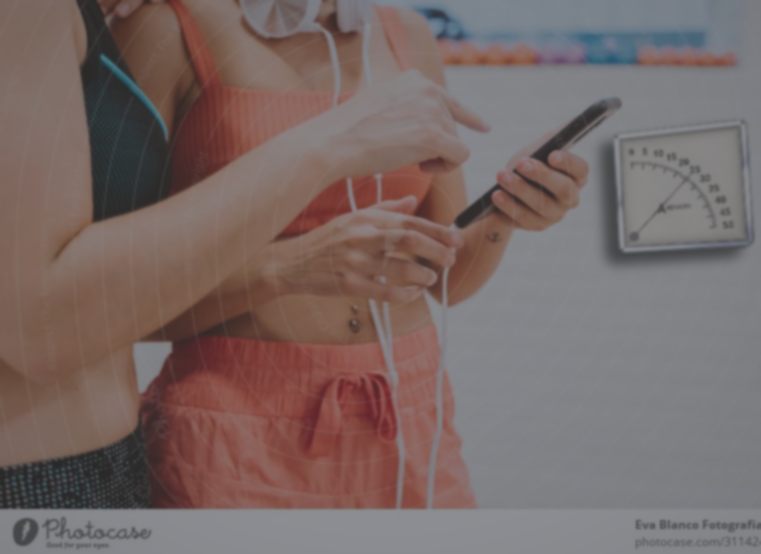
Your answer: 25 A
